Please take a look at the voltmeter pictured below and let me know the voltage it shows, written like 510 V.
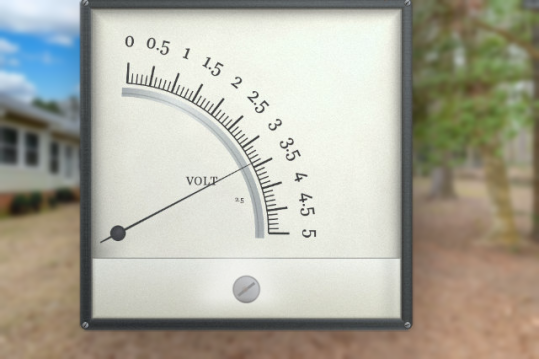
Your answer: 3.4 V
